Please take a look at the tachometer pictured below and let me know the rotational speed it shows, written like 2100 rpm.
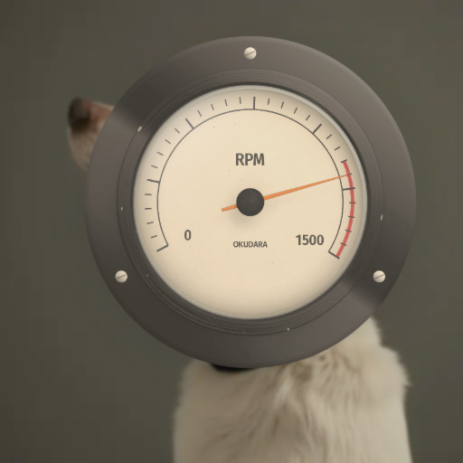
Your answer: 1200 rpm
